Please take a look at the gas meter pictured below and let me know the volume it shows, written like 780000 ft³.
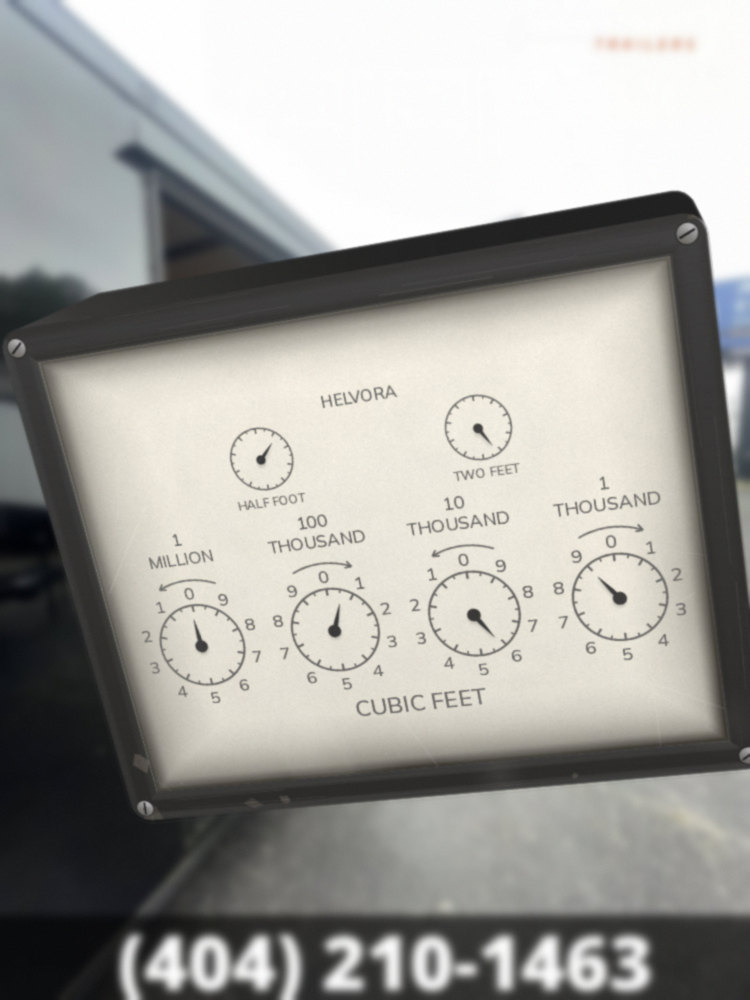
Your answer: 5900 ft³
